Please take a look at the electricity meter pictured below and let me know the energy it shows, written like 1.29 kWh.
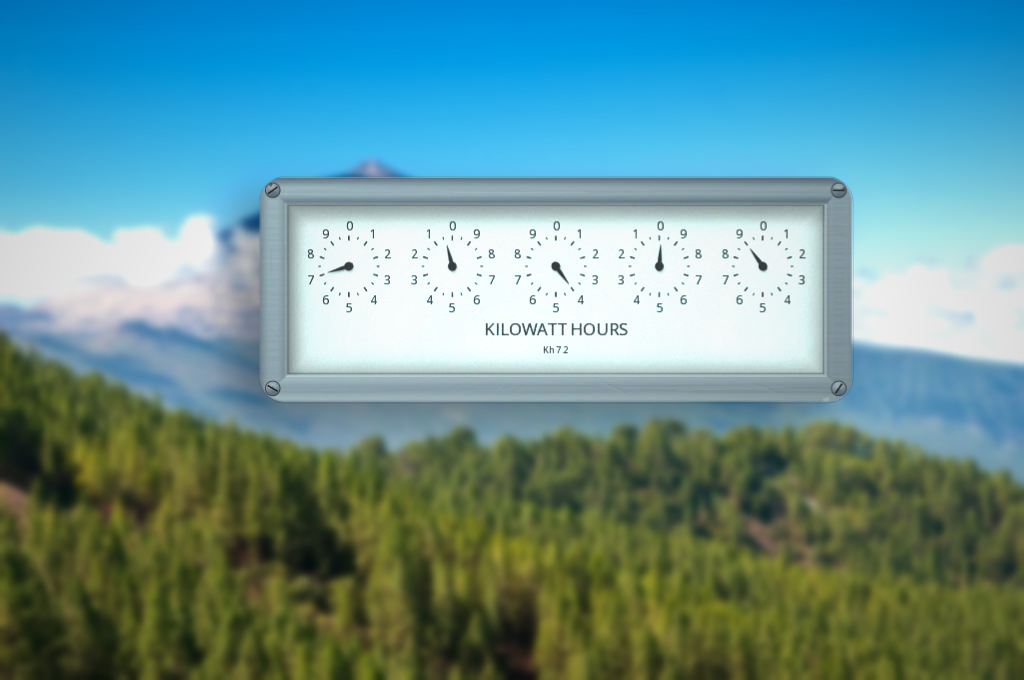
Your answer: 70399 kWh
